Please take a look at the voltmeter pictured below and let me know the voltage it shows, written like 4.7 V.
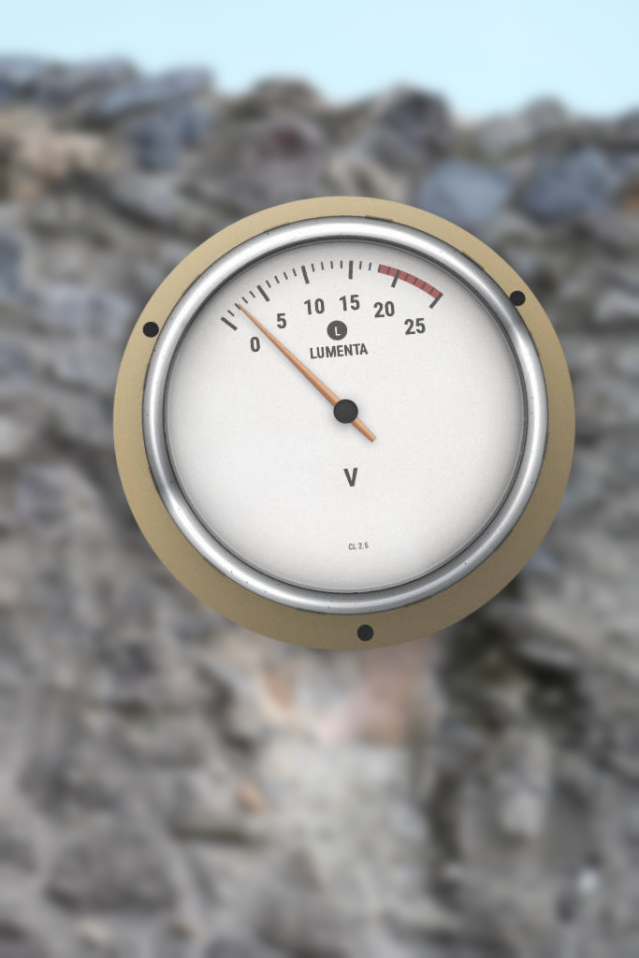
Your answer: 2 V
